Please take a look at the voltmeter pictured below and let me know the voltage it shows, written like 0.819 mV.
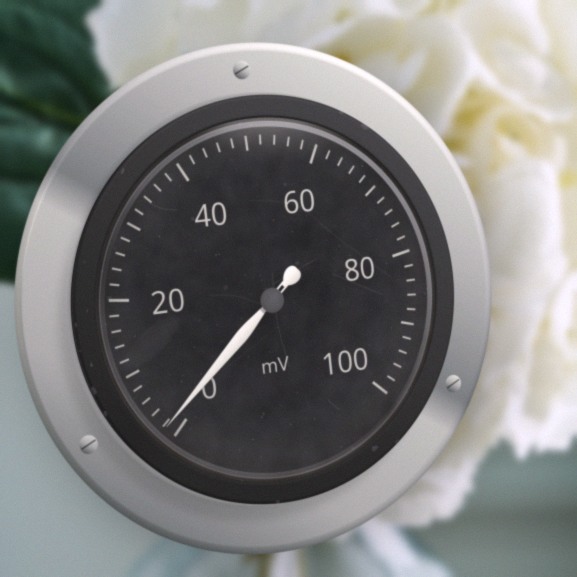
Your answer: 2 mV
